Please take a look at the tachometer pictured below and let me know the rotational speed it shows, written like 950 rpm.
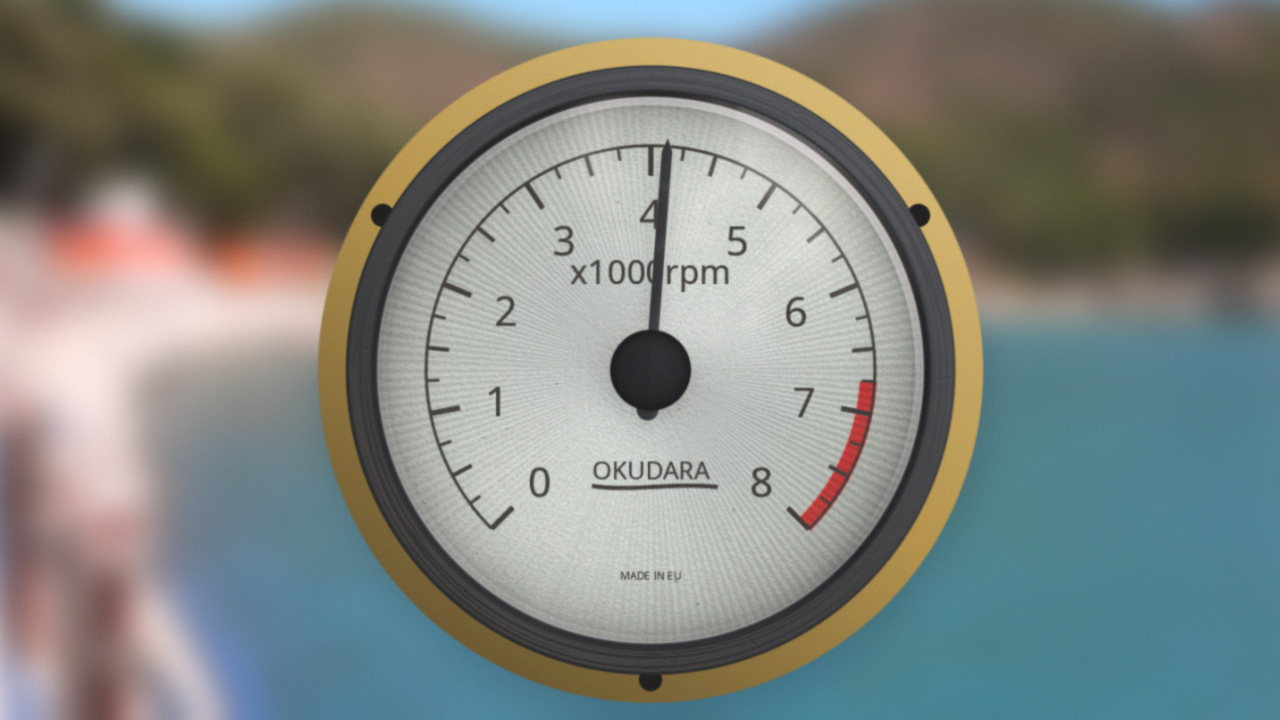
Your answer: 4125 rpm
